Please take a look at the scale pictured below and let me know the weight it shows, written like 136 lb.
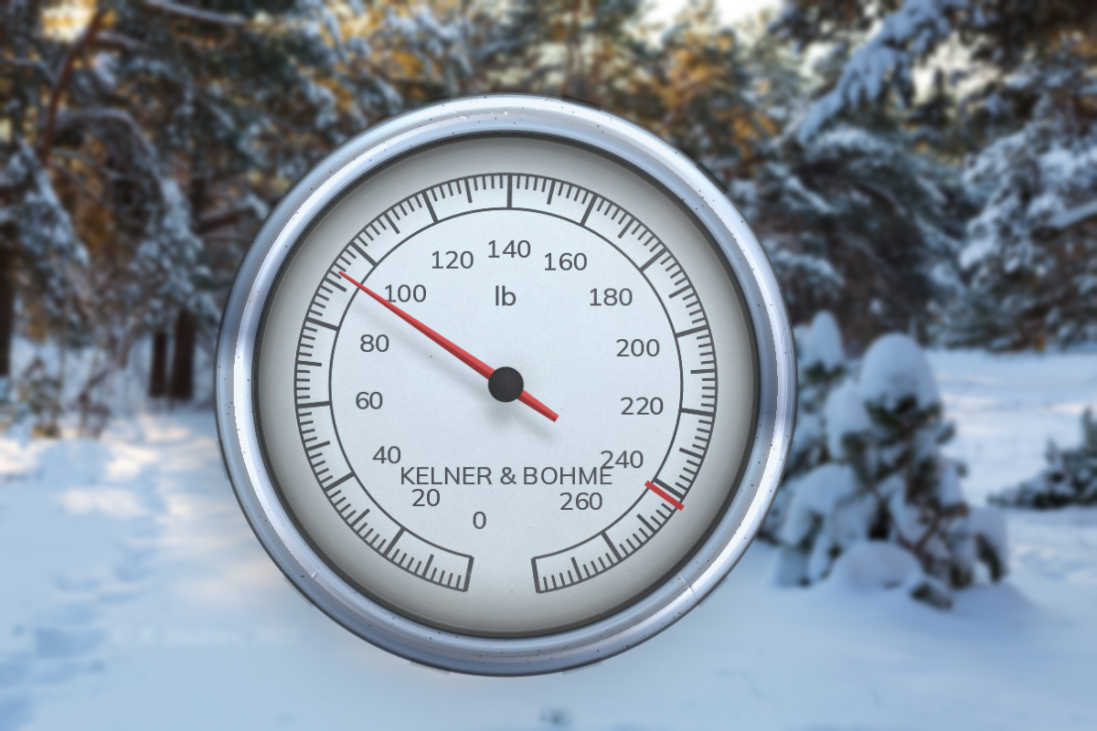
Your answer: 93 lb
